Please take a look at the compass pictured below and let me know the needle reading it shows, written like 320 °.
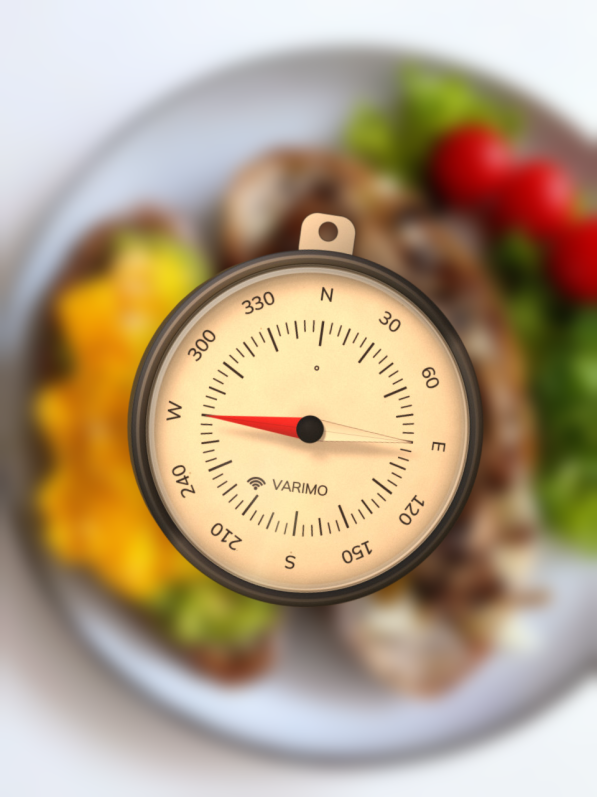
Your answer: 270 °
